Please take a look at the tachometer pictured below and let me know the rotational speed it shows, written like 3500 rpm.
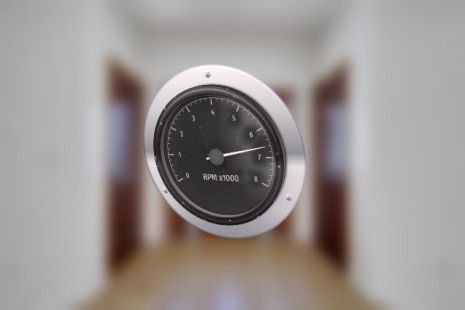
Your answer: 6600 rpm
